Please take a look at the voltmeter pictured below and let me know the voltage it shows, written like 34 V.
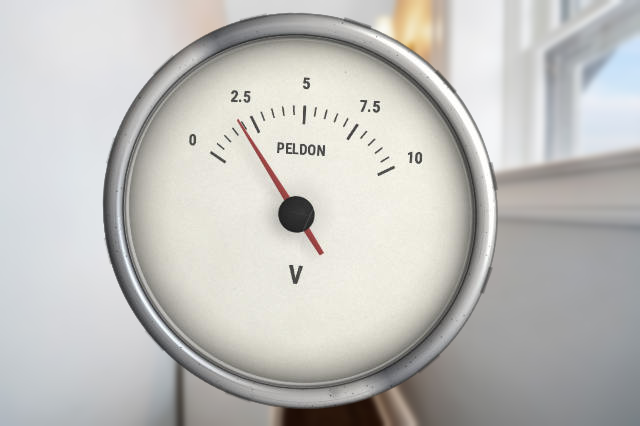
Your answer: 2 V
